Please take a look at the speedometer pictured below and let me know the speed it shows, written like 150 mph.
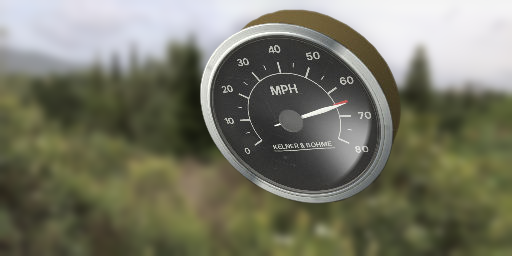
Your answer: 65 mph
